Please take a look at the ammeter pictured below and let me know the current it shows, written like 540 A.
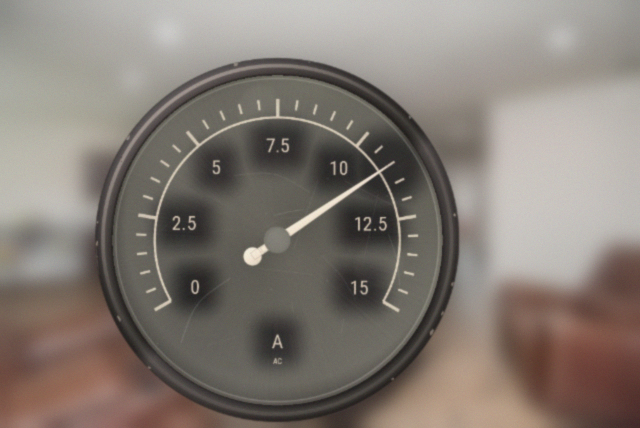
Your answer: 11 A
